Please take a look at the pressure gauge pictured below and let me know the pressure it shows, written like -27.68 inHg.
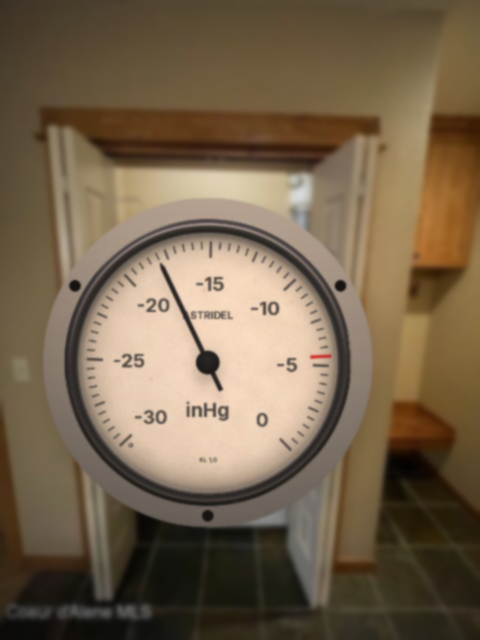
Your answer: -18 inHg
